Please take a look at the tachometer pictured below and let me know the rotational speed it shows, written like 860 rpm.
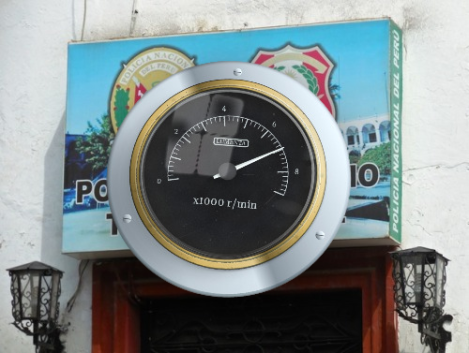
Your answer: 7000 rpm
